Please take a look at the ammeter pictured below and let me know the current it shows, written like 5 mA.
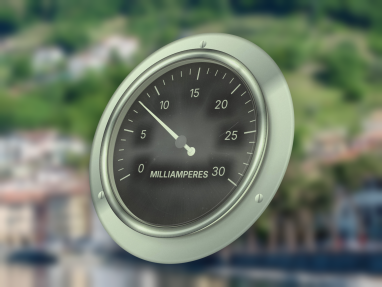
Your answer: 8 mA
